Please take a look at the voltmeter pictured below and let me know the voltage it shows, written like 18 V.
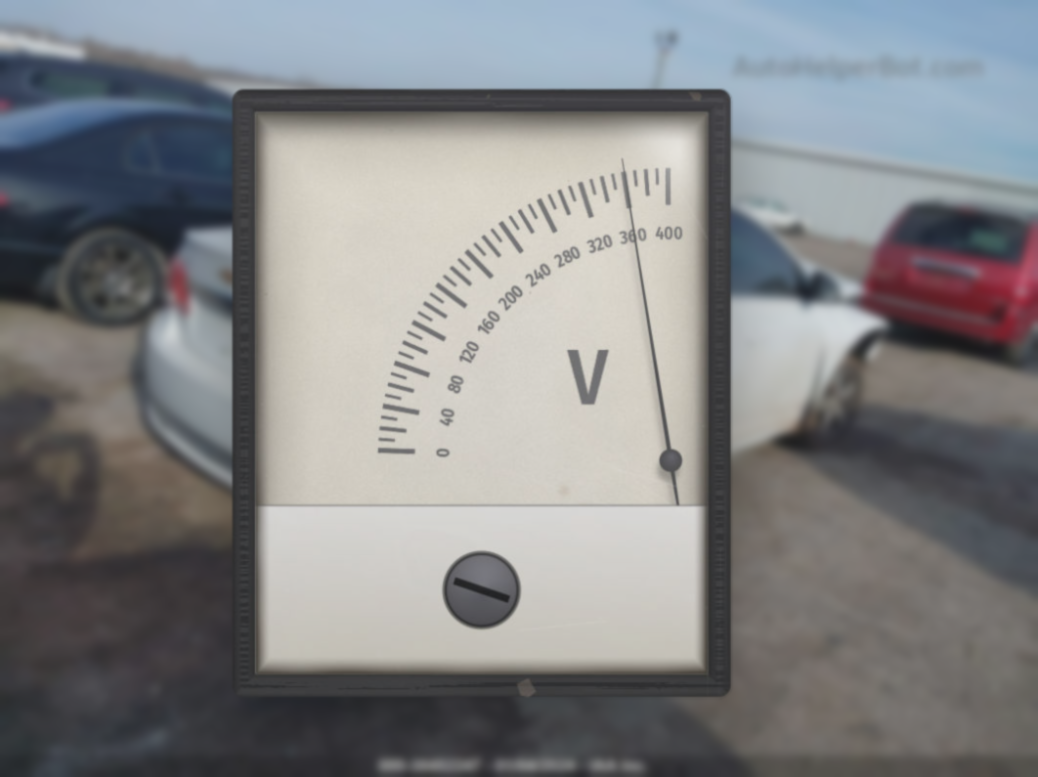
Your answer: 360 V
